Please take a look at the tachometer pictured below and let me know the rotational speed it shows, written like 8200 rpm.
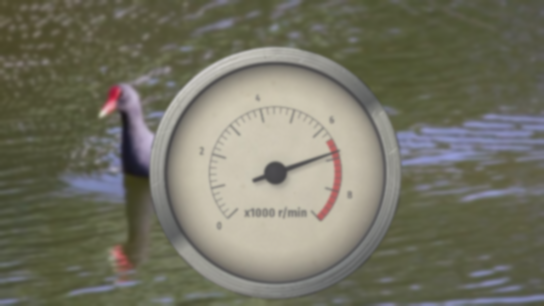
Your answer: 6800 rpm
